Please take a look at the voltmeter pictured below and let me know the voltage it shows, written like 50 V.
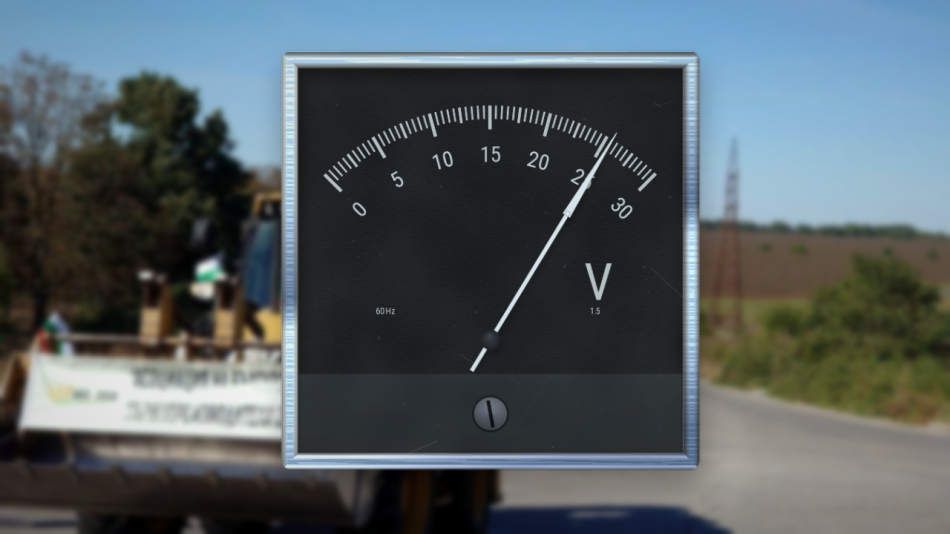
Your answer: 25.5 V
